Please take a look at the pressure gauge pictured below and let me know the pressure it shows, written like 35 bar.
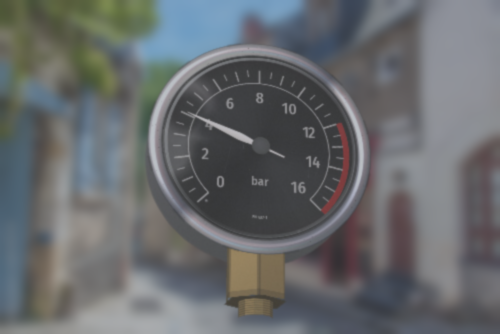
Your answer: 4 bar
